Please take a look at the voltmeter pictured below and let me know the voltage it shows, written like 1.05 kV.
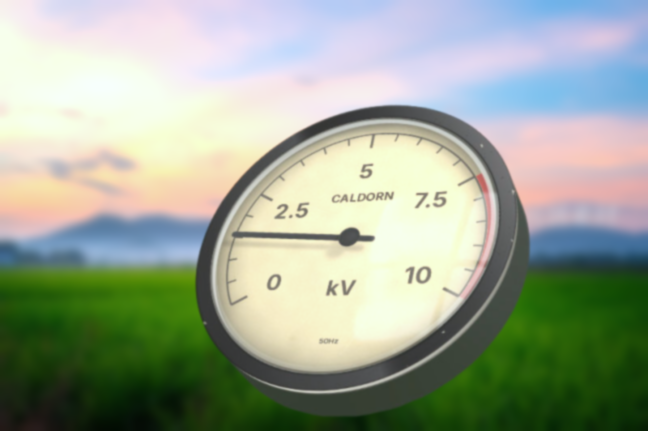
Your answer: 1.5 kV
